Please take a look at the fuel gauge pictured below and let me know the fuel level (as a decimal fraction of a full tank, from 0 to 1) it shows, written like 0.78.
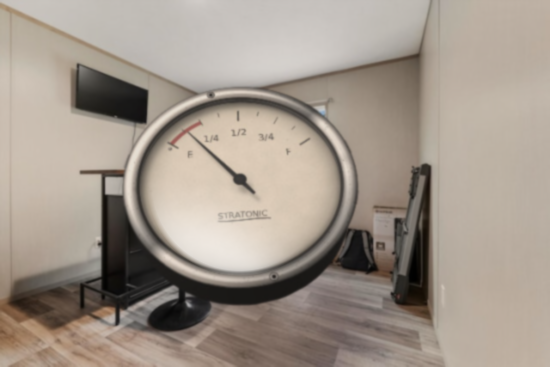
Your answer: 0.125
